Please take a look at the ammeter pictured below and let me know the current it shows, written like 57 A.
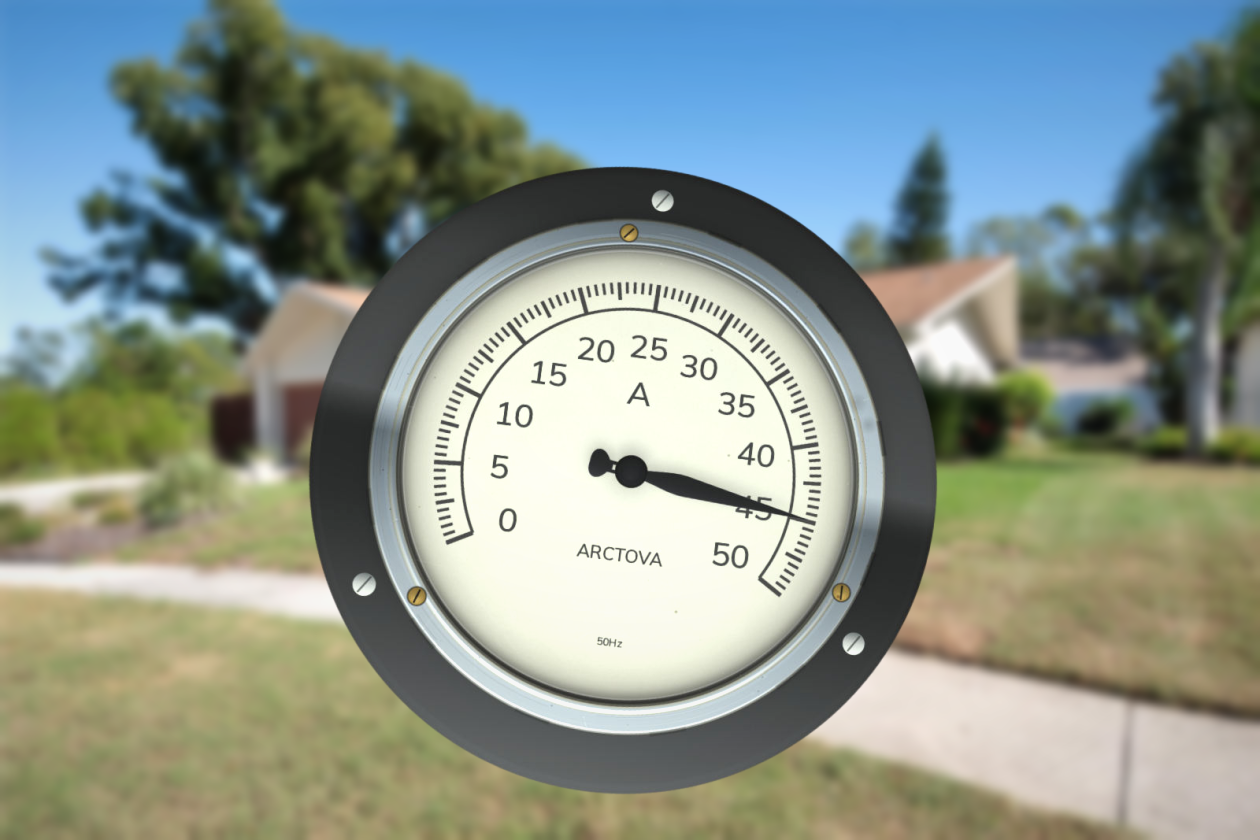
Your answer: 45 A
